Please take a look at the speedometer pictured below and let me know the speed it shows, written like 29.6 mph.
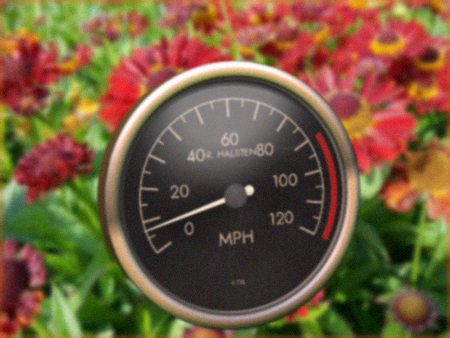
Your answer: 7.5 mph
